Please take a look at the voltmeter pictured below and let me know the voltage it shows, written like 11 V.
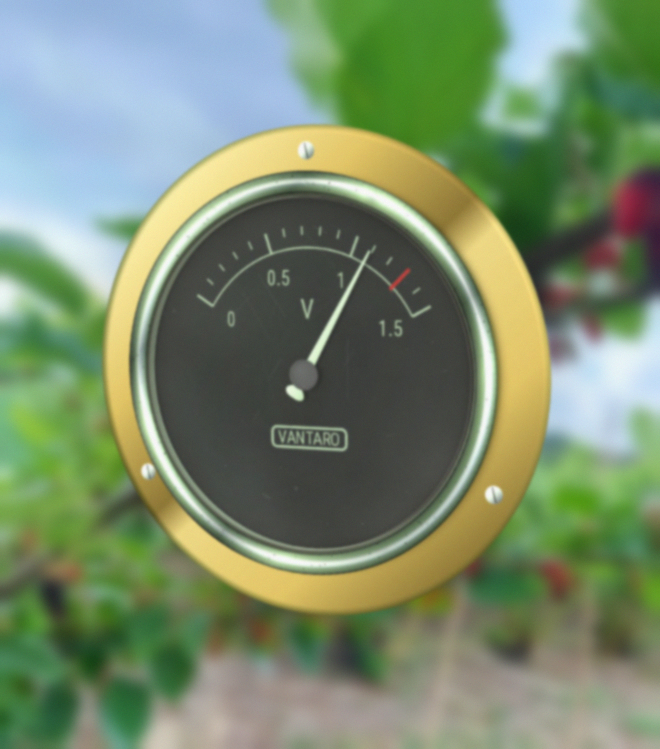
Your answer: 1.1 V
